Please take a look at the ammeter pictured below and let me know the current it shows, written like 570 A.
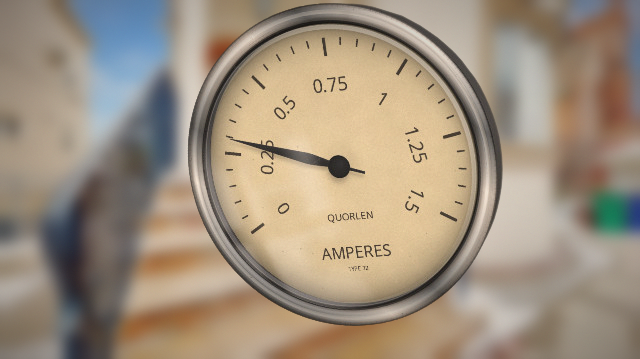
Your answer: 0.3 A
